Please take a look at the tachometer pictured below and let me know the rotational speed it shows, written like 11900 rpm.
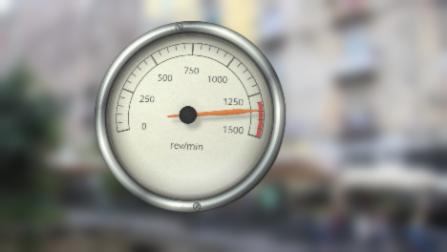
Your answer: 1350 rpm
